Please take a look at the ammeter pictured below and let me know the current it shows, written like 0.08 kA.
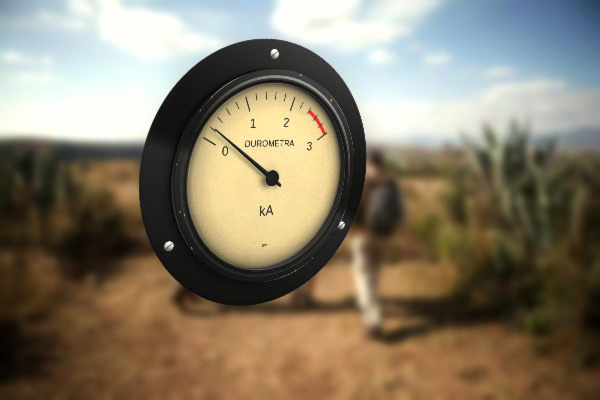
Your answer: 0.2 kA
